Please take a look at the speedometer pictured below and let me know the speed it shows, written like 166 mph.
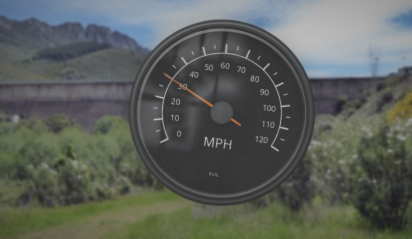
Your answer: 30 mph
